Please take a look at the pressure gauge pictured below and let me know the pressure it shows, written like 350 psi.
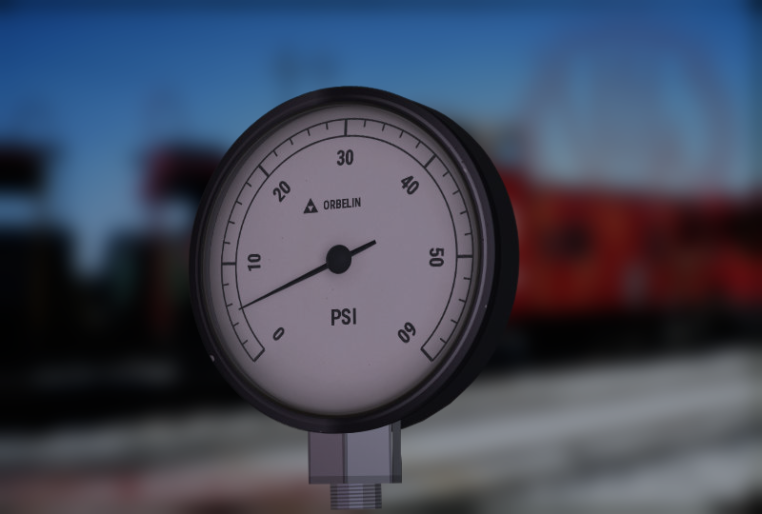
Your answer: 5 psi
